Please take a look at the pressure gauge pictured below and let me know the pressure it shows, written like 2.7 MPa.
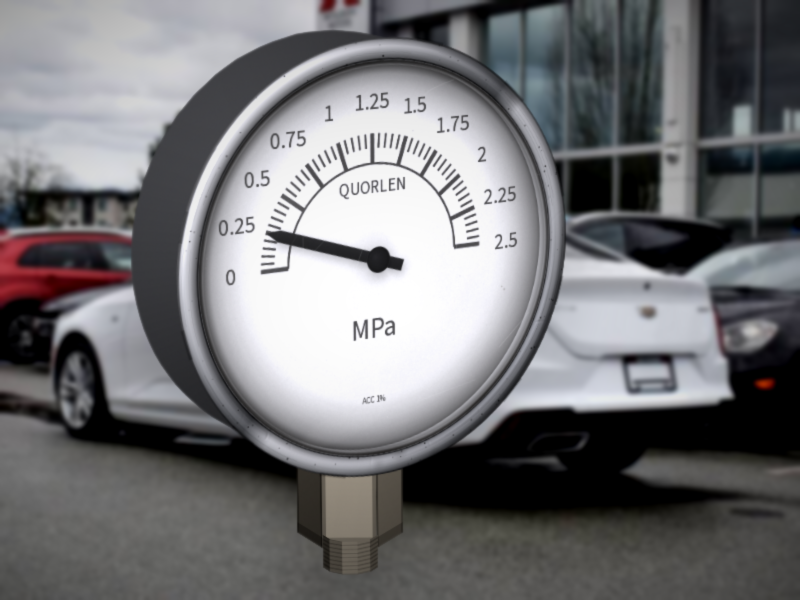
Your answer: 0.25 MPa
